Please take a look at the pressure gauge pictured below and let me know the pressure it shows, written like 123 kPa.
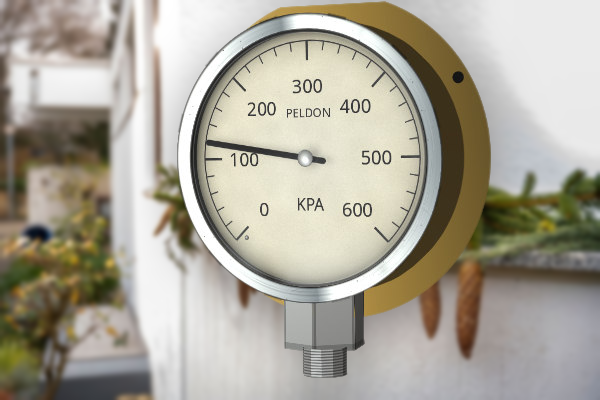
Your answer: 120 kPa
